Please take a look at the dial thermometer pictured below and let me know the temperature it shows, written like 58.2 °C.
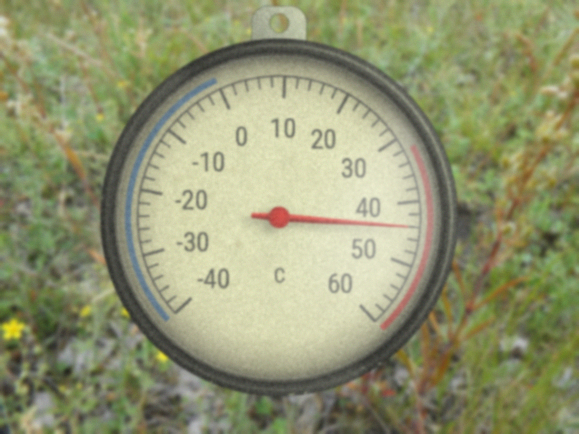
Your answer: 44 °C
